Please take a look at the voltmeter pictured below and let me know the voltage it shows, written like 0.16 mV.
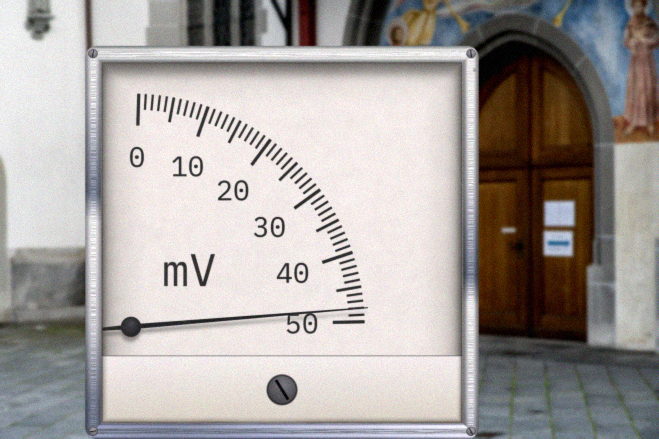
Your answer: 48 mV
